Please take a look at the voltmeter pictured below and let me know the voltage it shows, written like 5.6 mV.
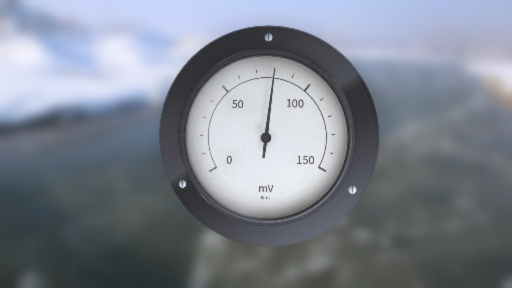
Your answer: 80 mV
